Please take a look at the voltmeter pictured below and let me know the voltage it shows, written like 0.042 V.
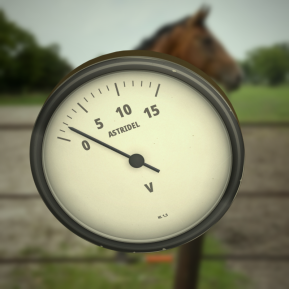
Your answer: 2 V
